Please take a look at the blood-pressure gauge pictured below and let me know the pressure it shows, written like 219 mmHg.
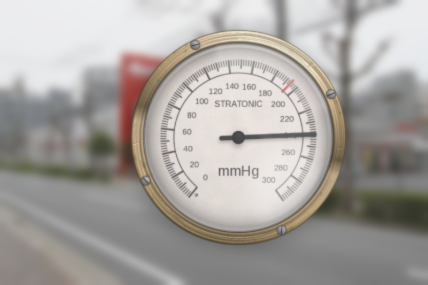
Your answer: 240 mmHg
